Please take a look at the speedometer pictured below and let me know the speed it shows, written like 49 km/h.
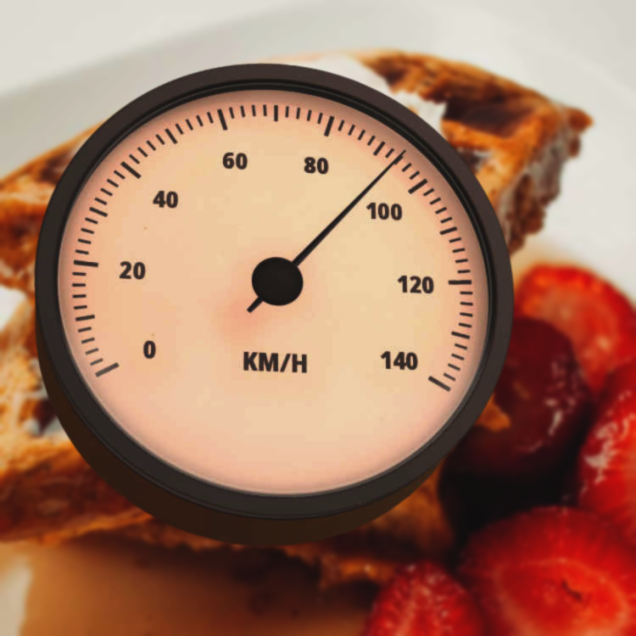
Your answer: 94 km/h
